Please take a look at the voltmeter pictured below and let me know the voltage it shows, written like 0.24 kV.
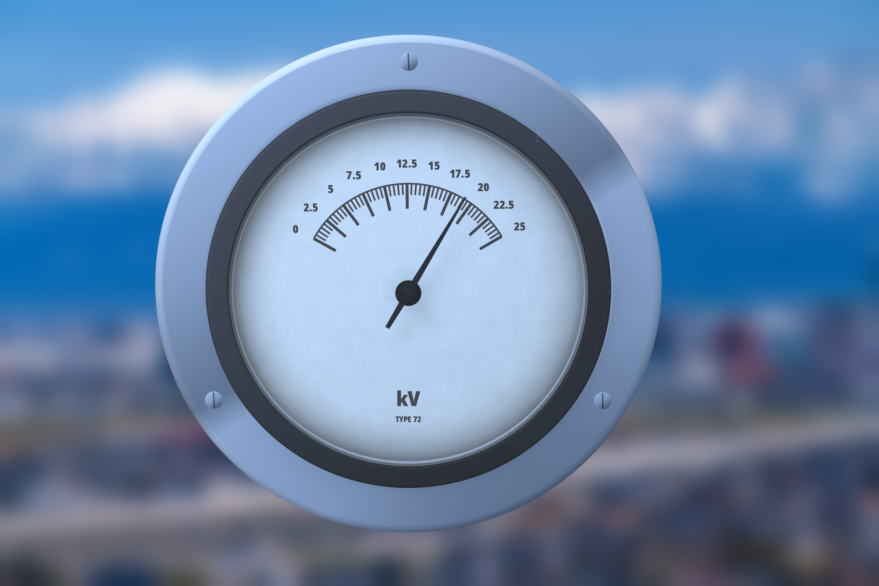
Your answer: 19 kV
